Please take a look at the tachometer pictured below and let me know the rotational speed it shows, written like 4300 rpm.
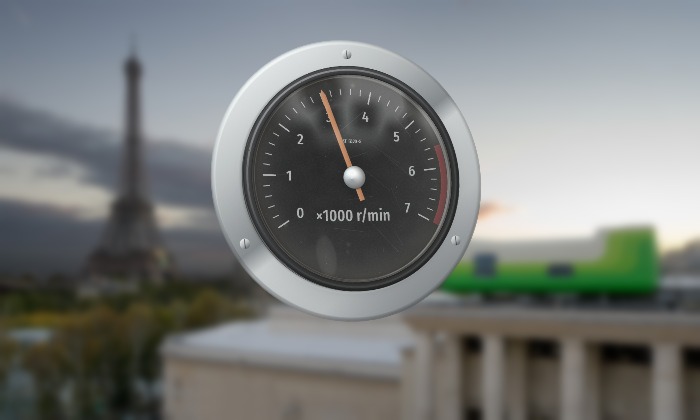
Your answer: 3000 rpm
